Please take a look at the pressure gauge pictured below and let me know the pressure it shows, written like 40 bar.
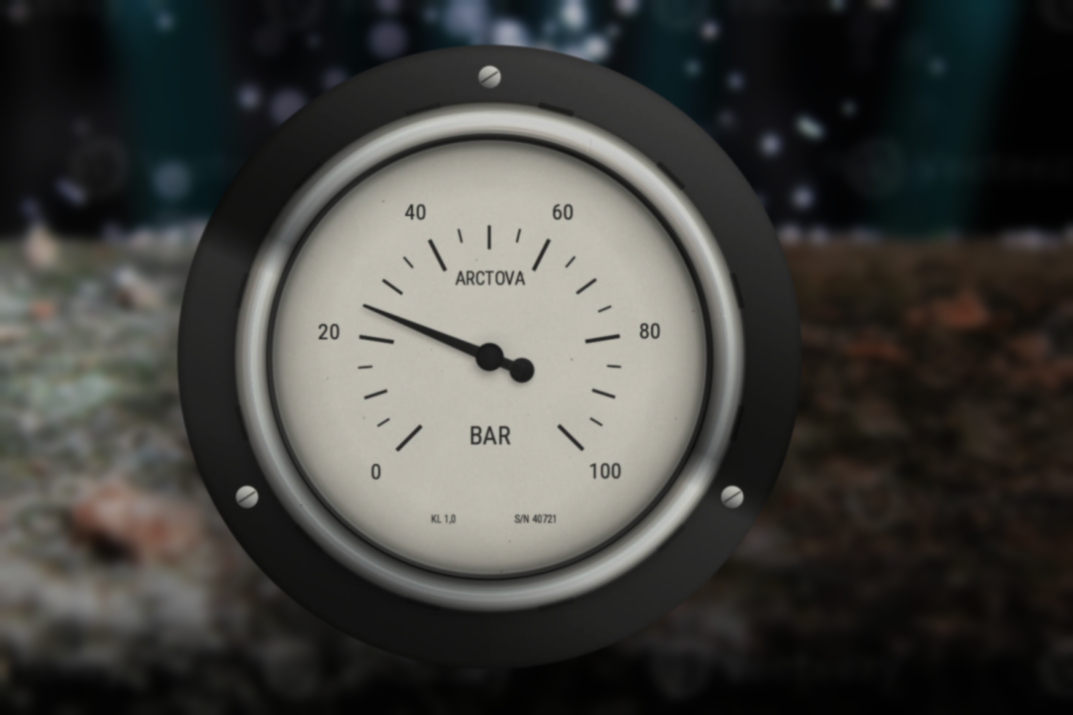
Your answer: 25 bar
